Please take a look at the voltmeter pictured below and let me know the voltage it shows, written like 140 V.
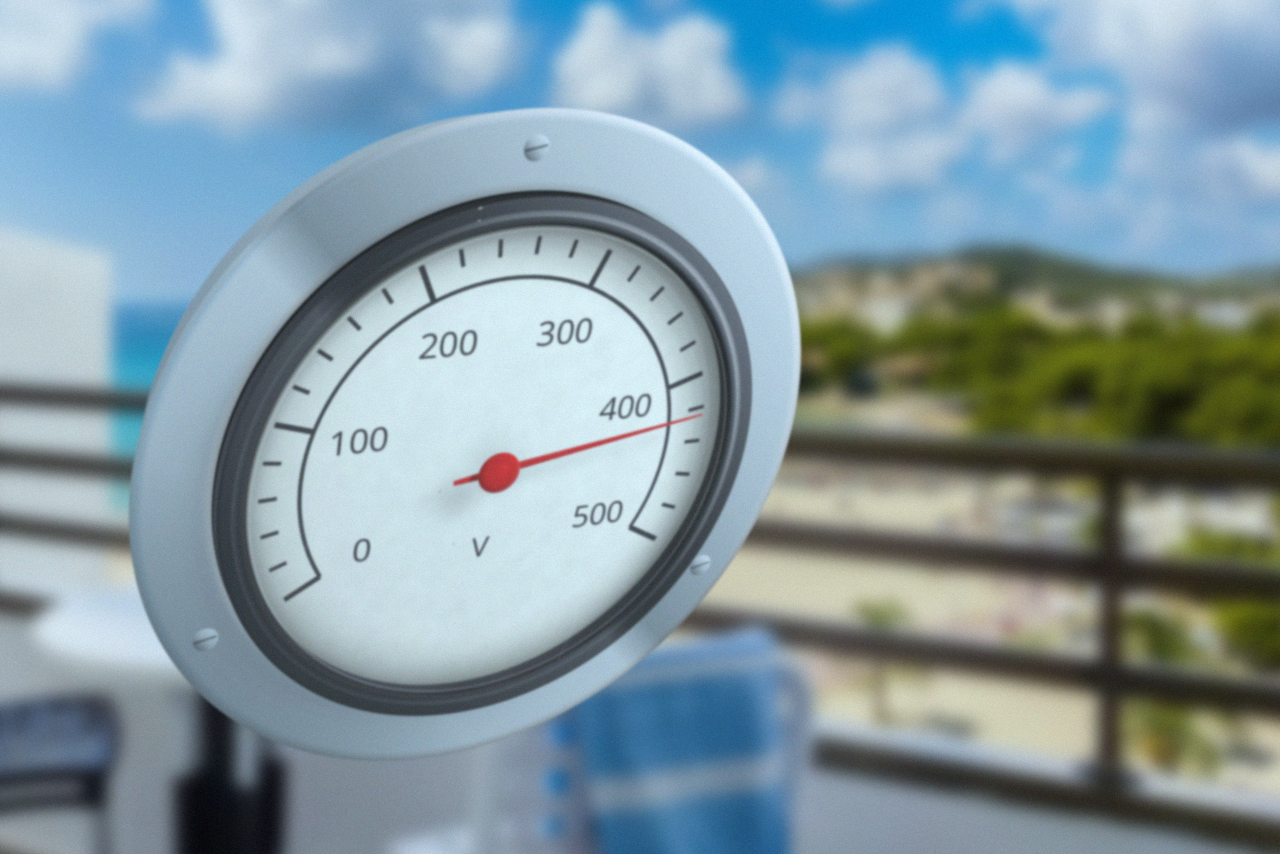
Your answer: 420 V
